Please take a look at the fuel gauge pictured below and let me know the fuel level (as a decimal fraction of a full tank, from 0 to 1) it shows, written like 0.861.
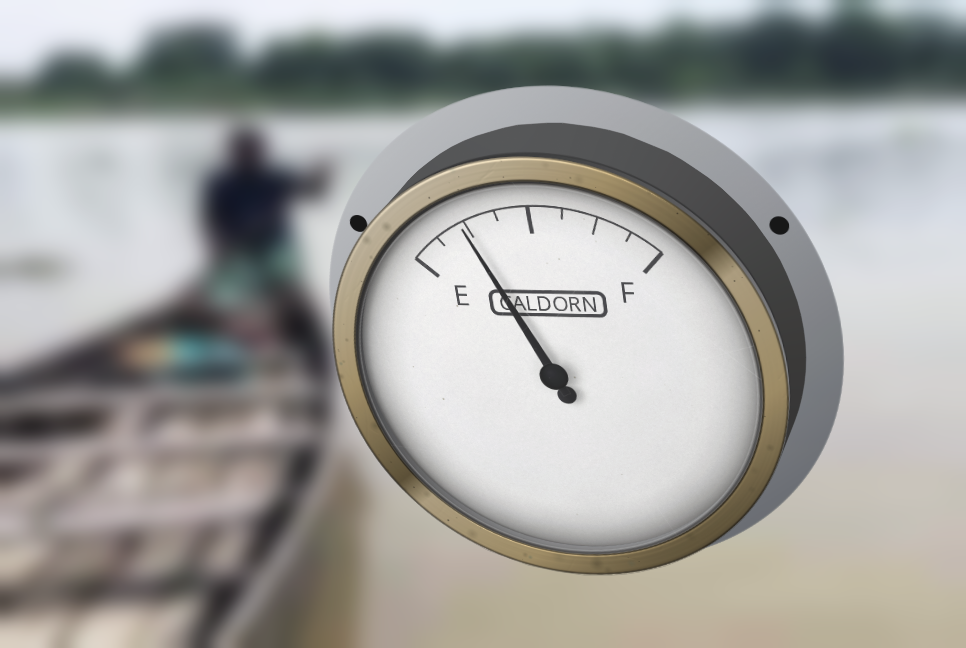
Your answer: 0.25
